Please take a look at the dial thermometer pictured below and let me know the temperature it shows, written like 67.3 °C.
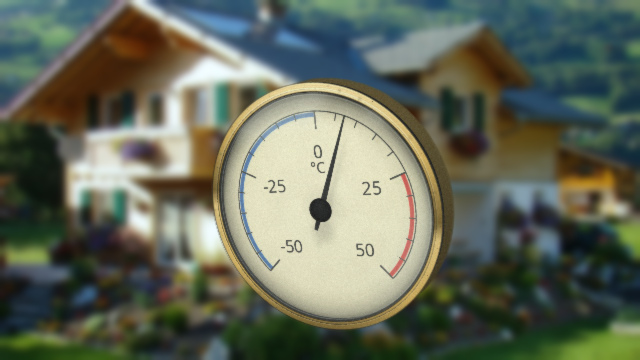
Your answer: 7.5 °C
